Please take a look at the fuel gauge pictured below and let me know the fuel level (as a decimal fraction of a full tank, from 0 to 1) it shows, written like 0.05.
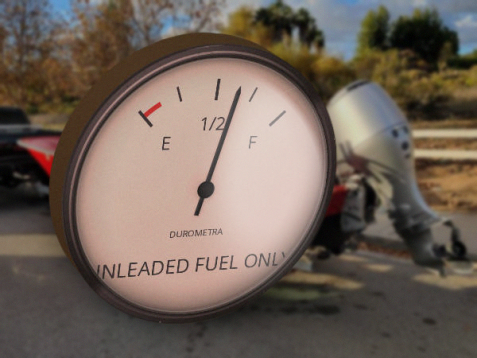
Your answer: 0.625
